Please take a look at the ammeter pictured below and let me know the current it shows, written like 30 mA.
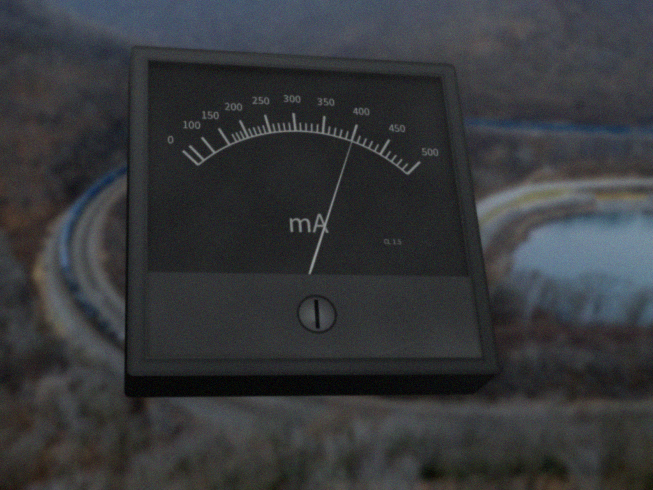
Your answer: 400 mA
